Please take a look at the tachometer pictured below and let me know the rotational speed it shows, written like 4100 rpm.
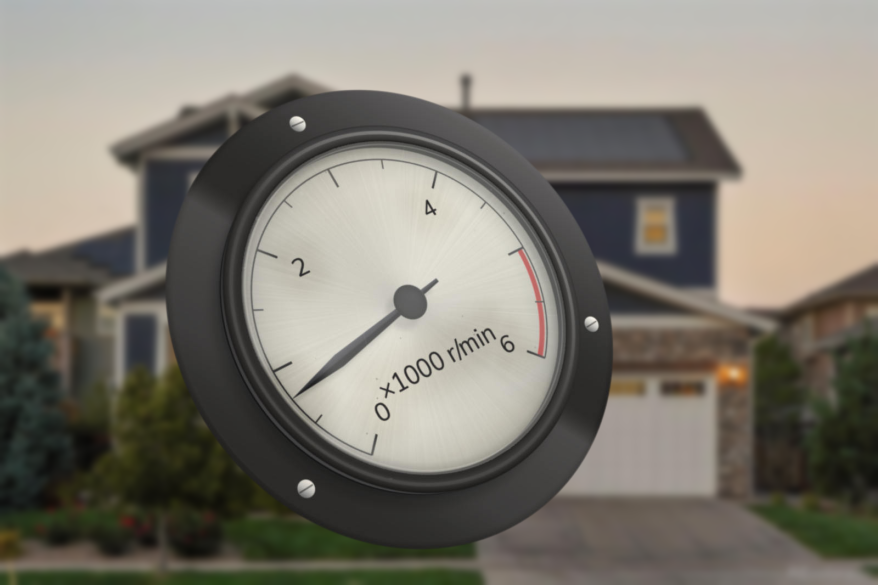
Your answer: 750 rpm
